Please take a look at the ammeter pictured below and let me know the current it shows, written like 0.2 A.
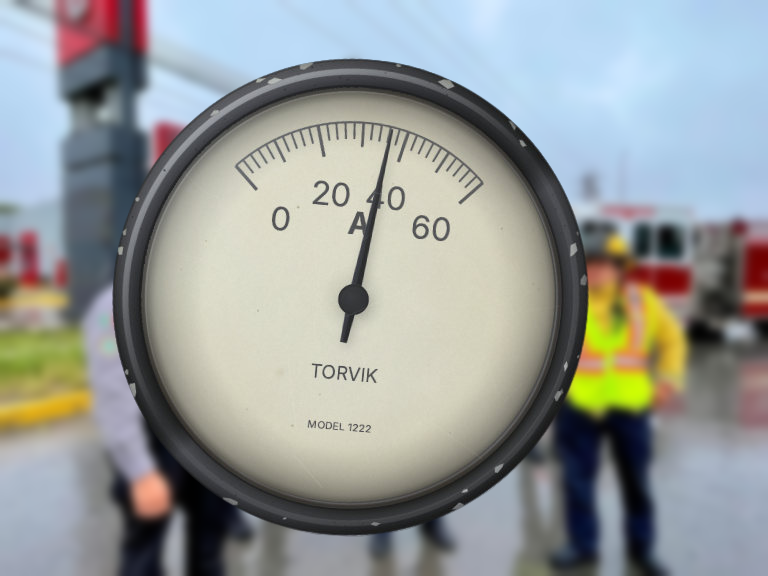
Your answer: 36 A
